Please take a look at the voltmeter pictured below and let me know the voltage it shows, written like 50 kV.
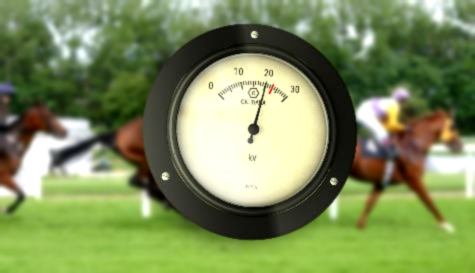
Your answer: 20 kV
